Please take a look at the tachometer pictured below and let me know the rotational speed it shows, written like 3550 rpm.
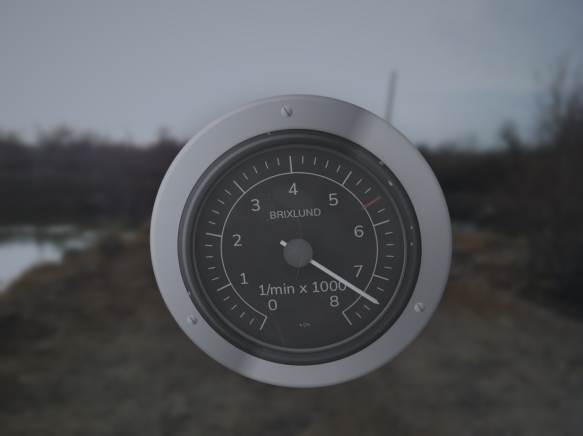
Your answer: 7400 rpm
